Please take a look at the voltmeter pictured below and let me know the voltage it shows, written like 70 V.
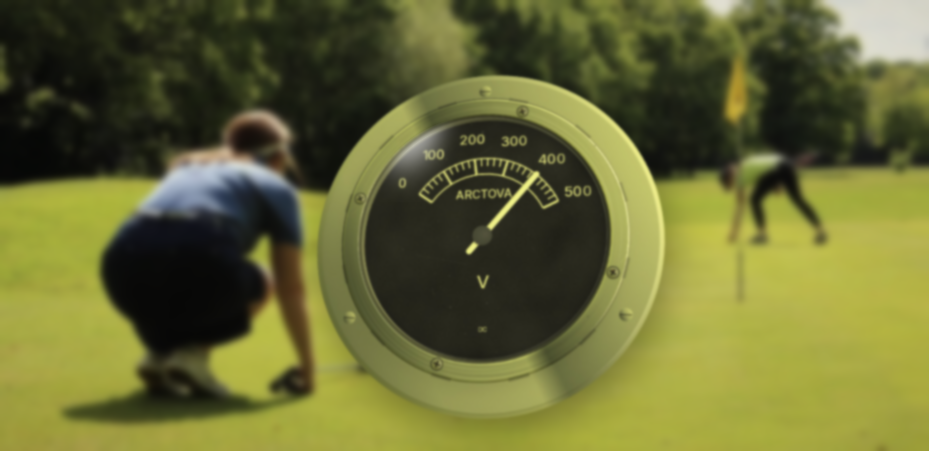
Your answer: 400 V
